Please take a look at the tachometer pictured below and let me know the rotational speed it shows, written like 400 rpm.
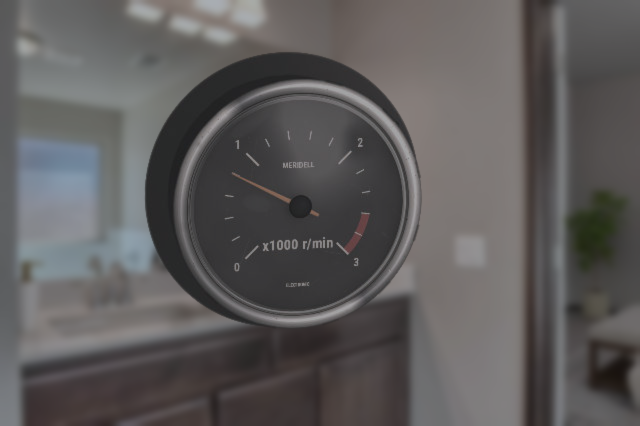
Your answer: 800 rpm
